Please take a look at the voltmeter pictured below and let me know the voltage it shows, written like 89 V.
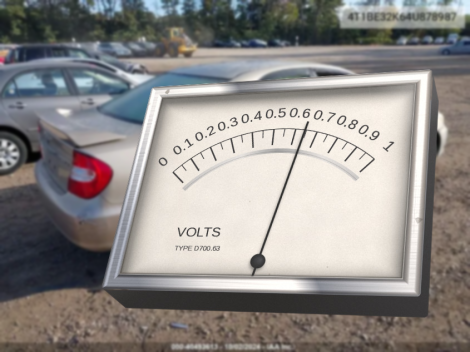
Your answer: 0.65 V
